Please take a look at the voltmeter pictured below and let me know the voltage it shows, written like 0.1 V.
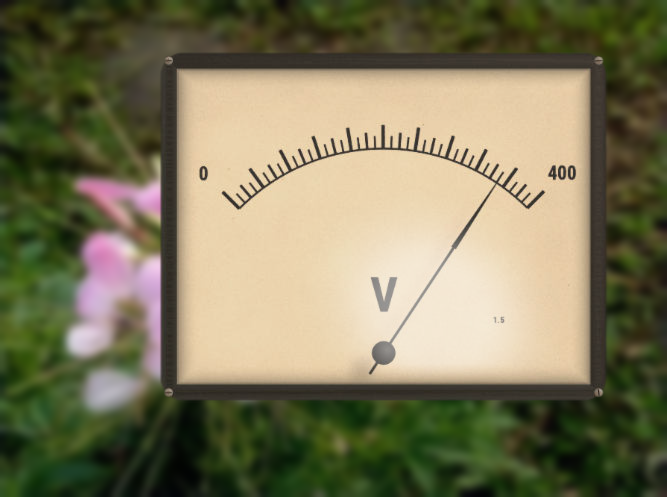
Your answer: 350 V
